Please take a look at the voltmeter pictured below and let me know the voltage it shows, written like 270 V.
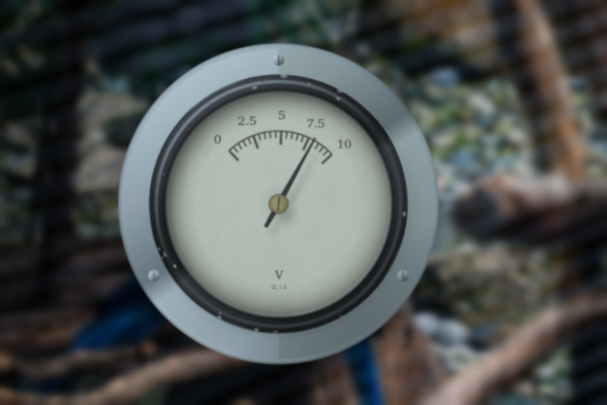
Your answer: 8 V
